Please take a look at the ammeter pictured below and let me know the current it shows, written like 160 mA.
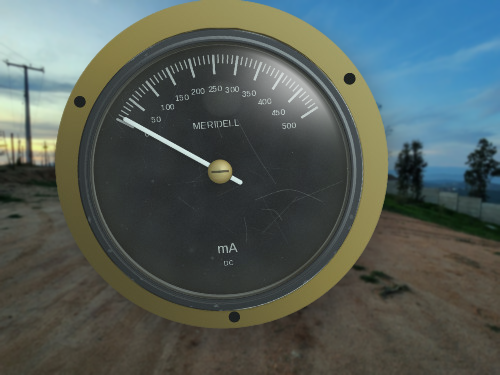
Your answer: 10 mA
